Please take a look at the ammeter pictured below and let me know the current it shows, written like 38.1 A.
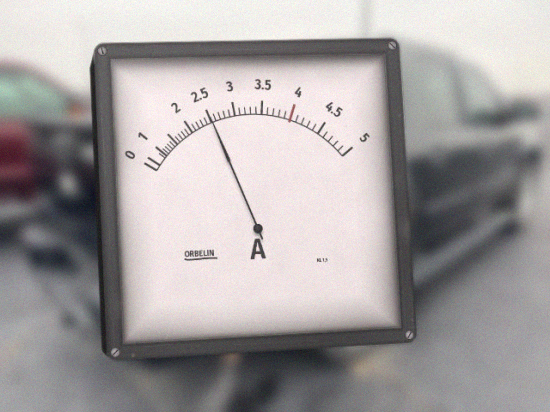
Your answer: 2.5 A
